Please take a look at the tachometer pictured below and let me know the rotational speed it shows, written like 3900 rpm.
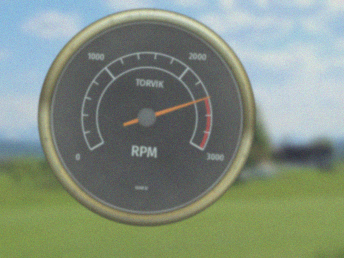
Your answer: 2400 rpm
